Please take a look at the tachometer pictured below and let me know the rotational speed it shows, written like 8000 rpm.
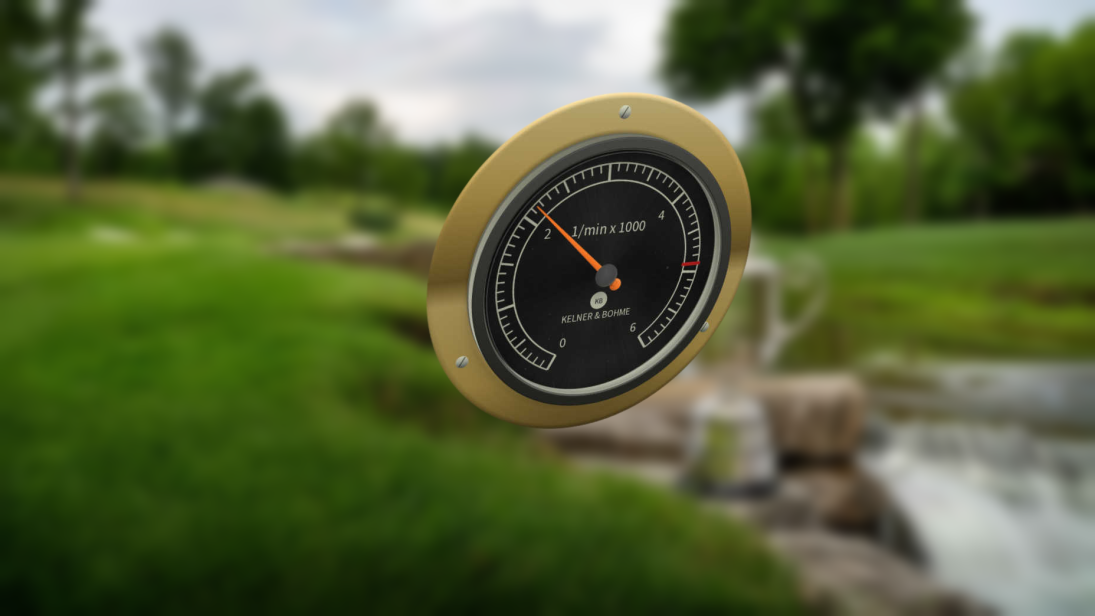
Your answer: 2150 rpm
